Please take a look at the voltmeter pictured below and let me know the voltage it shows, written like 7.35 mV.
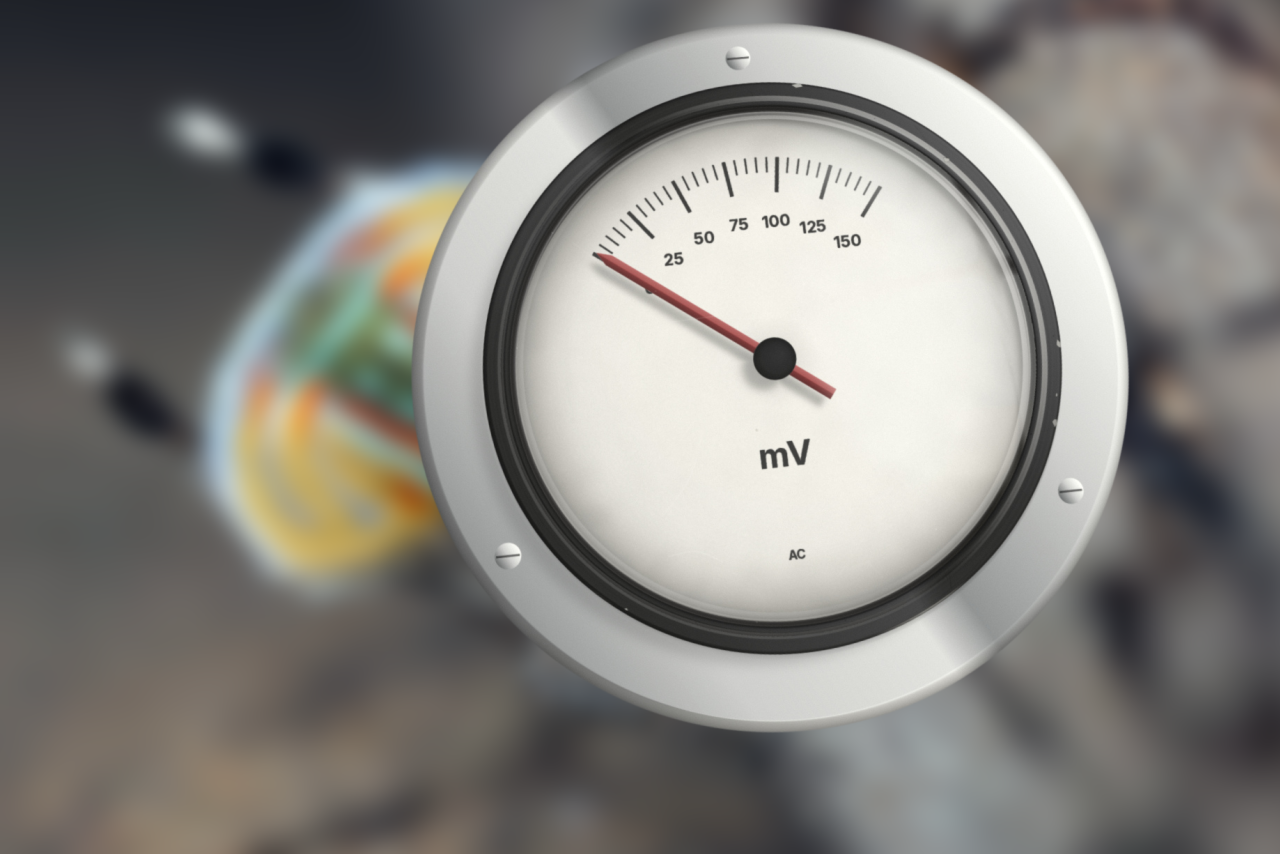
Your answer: 0 mV
